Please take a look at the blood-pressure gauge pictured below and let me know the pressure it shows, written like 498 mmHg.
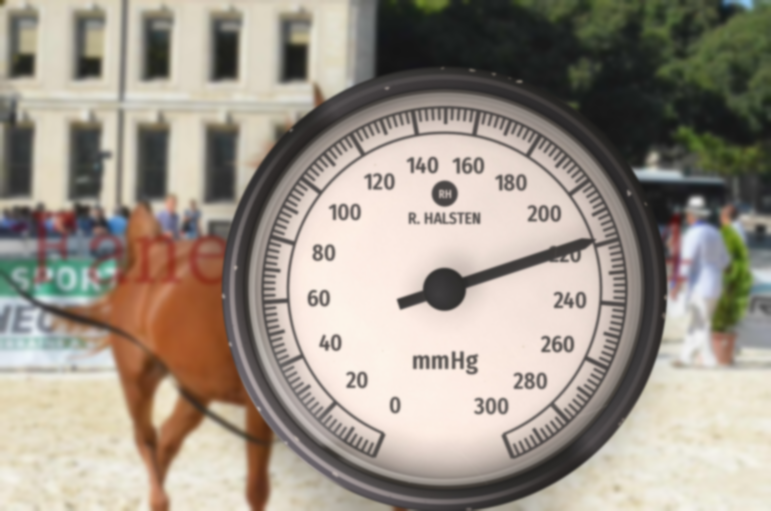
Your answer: 218 mmHg
